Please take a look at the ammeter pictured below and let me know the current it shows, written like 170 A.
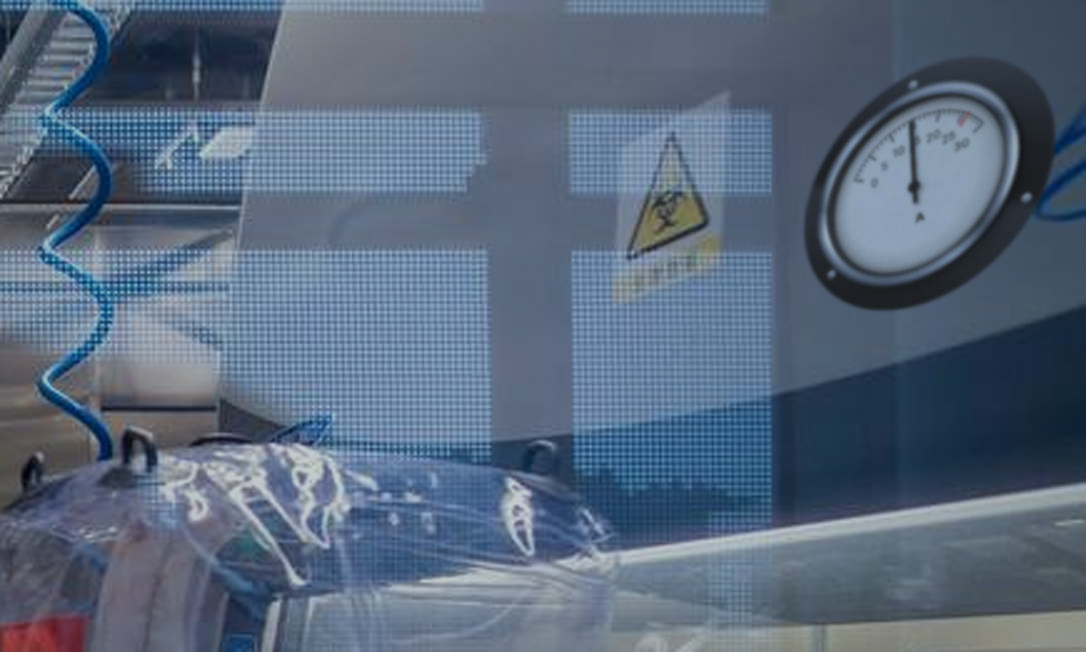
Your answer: 15 A
